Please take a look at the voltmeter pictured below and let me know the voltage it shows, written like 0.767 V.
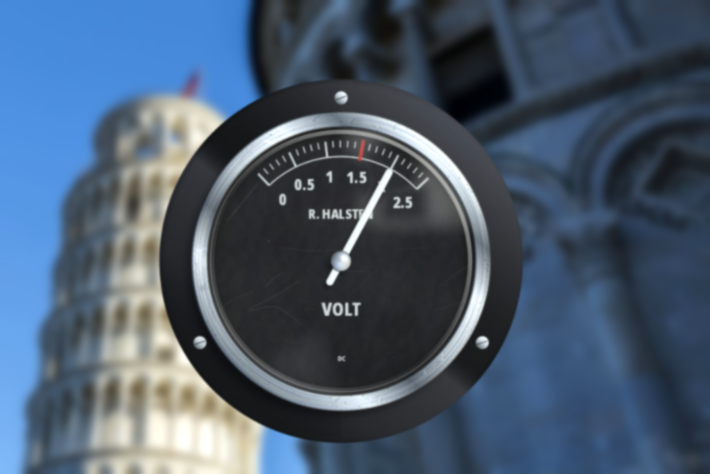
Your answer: 2 V
